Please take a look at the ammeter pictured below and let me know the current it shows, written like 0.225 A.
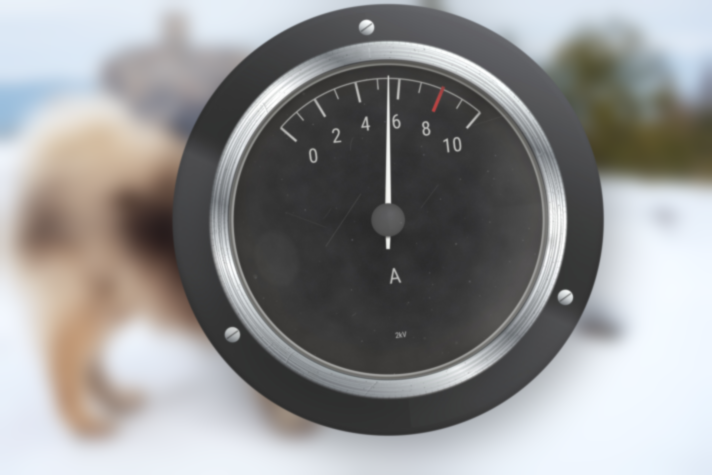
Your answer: 5.5 A
